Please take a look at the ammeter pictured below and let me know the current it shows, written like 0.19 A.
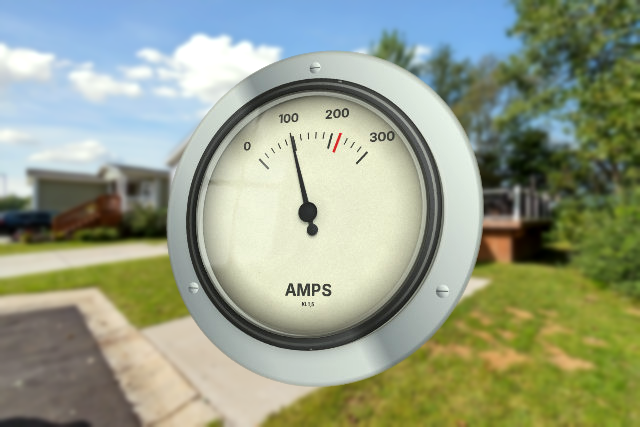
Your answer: 100 A
